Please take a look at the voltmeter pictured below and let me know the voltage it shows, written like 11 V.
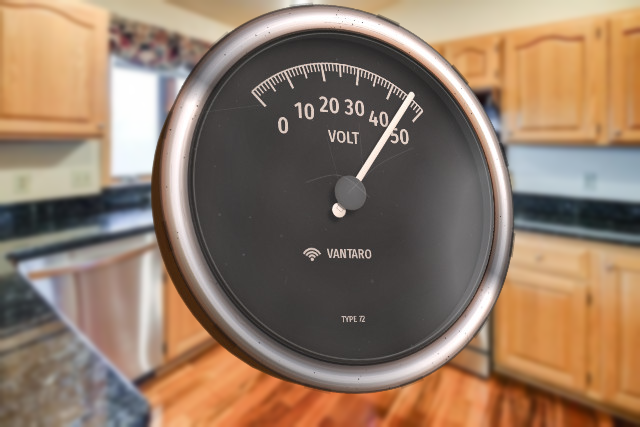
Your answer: 45 V
